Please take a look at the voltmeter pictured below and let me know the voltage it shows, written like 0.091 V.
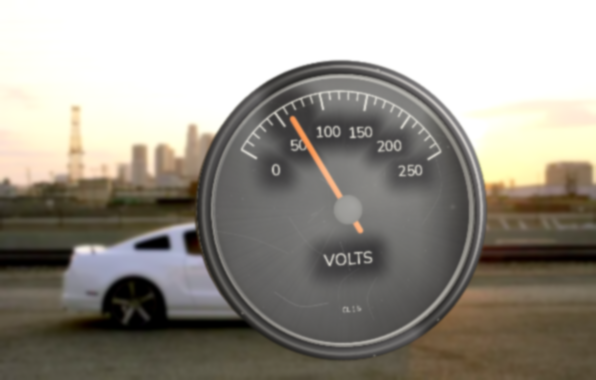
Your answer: 60 V
